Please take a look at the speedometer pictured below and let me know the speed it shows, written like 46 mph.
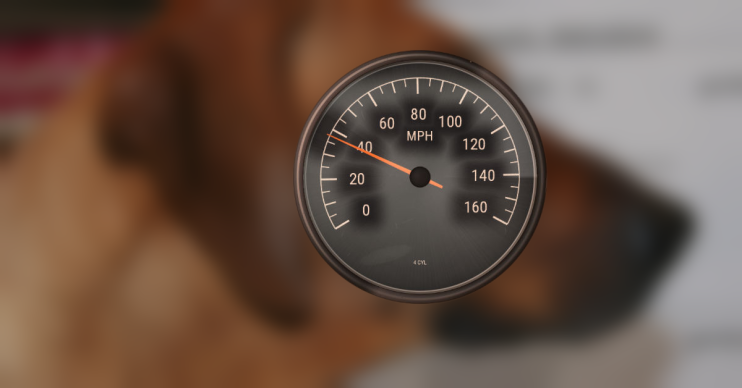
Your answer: 37.5 mph
